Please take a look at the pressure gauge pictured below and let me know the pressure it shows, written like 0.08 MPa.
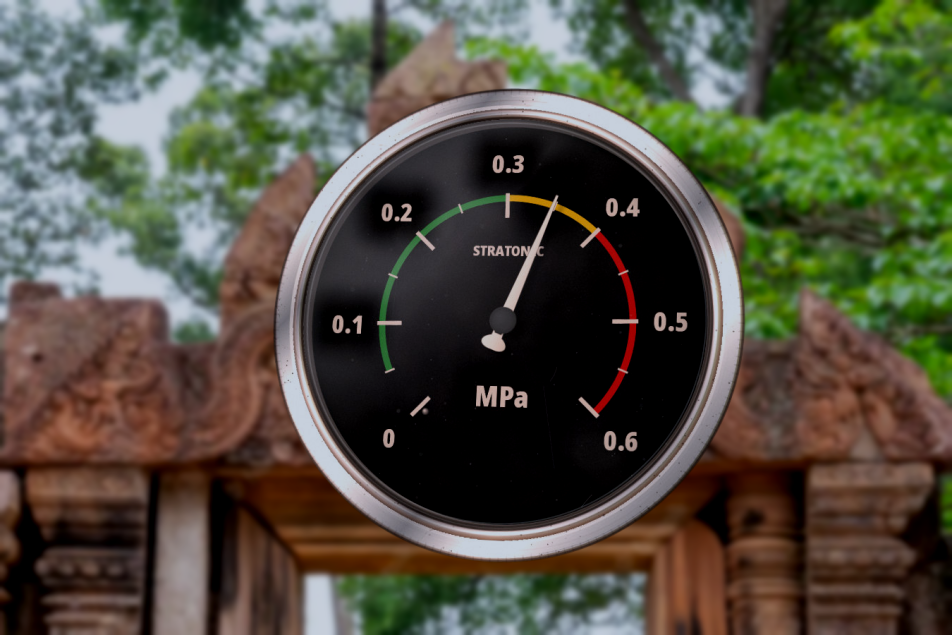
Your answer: 0.35 MPa
